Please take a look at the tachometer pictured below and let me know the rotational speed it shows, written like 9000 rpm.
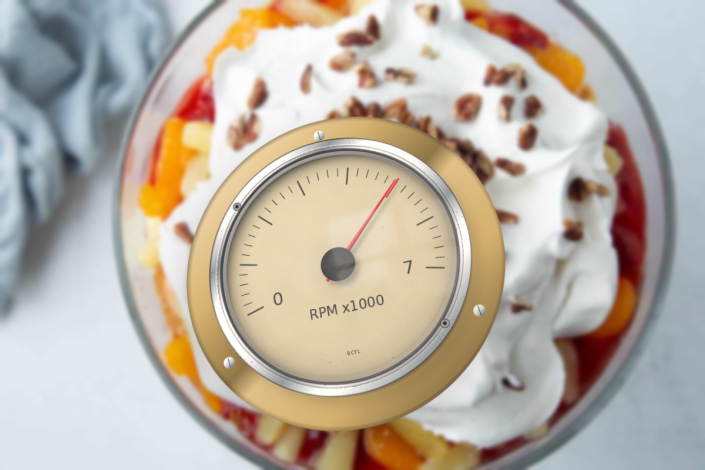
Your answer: 5000 rpm
